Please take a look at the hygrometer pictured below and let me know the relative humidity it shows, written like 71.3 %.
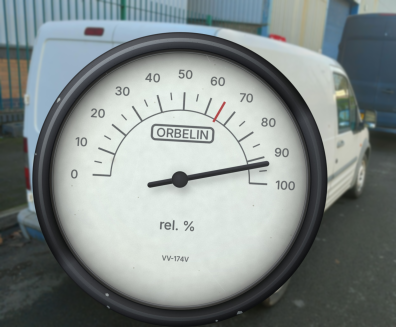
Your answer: 92.5 %
